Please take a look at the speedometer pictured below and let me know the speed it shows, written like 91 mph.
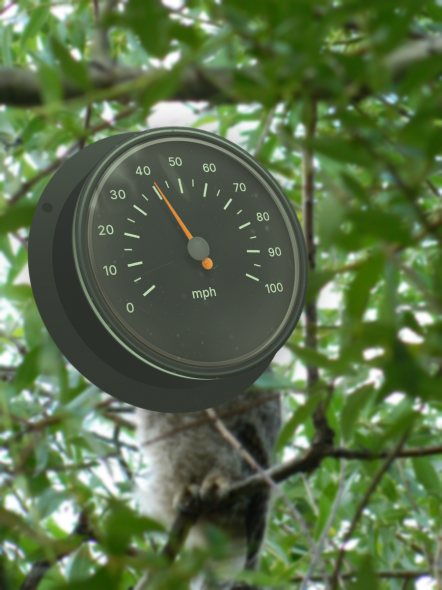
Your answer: 40 mph
